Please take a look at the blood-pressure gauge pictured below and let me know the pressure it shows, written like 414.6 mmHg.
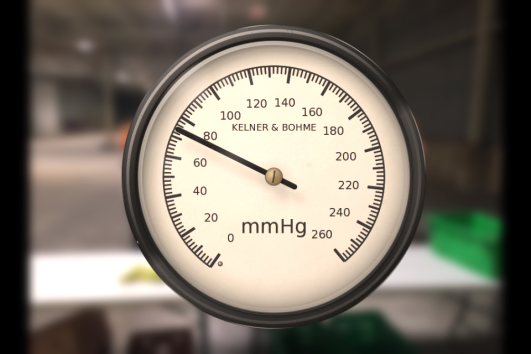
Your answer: 74 mmHg
